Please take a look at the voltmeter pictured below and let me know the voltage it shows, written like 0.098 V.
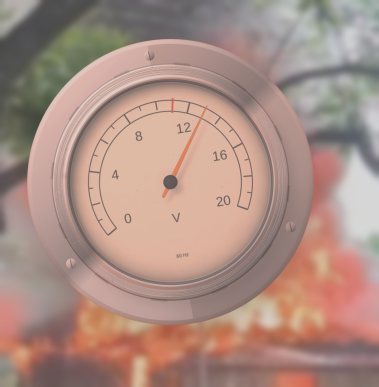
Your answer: 13 V
